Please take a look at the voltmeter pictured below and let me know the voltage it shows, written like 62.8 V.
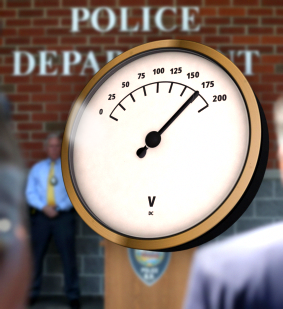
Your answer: 175 V
